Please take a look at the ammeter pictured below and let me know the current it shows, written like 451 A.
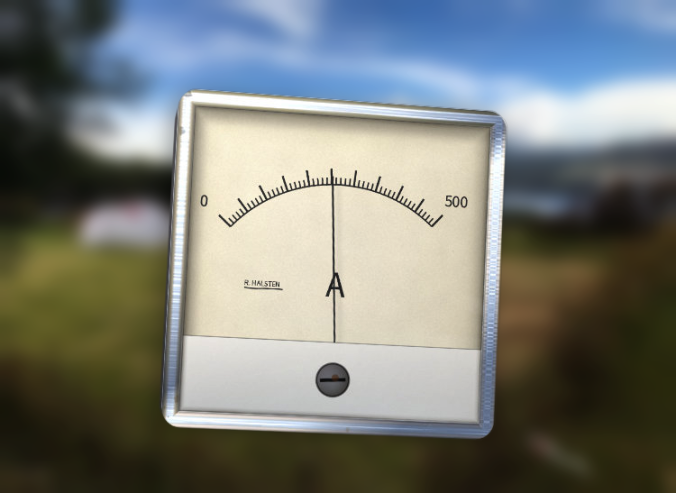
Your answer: 250 A
